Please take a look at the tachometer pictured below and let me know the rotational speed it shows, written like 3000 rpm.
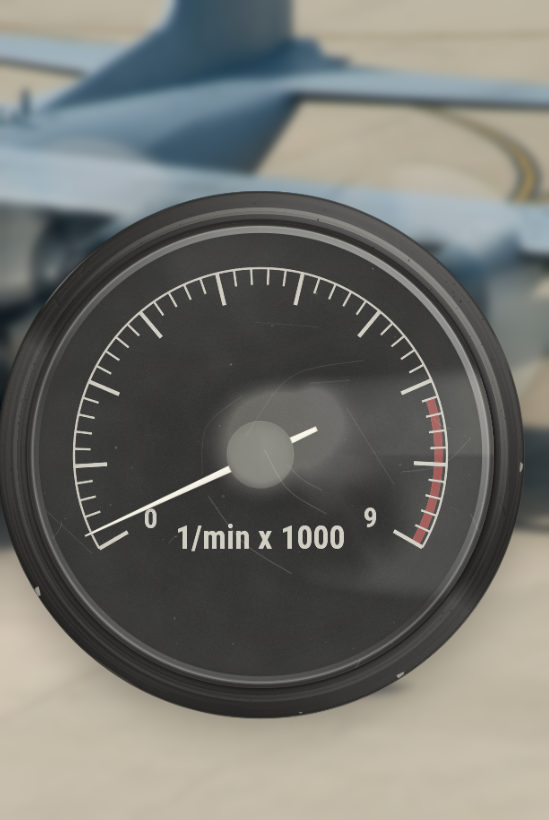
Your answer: 200 rpm
